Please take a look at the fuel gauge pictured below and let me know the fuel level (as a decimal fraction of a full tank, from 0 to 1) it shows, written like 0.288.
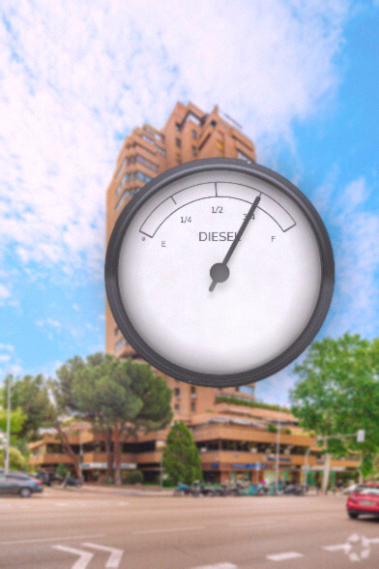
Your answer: 0.75
